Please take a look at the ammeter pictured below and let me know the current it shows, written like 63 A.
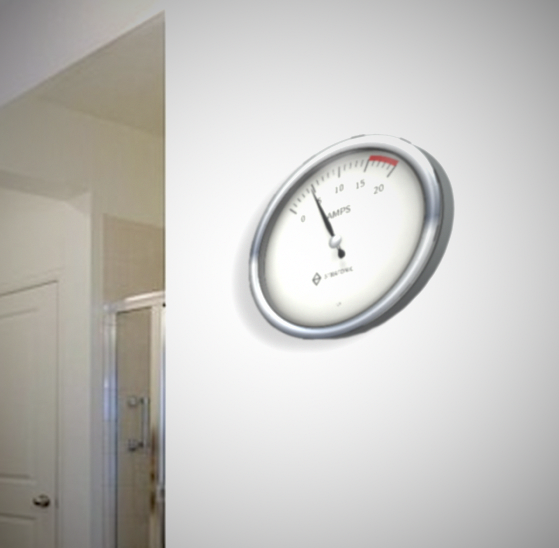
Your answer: 5 A
